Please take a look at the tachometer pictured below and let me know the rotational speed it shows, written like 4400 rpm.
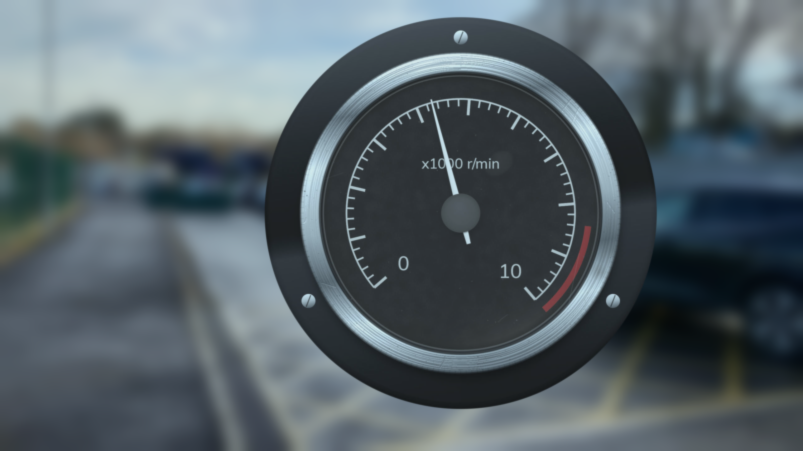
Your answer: 4300 rpm
